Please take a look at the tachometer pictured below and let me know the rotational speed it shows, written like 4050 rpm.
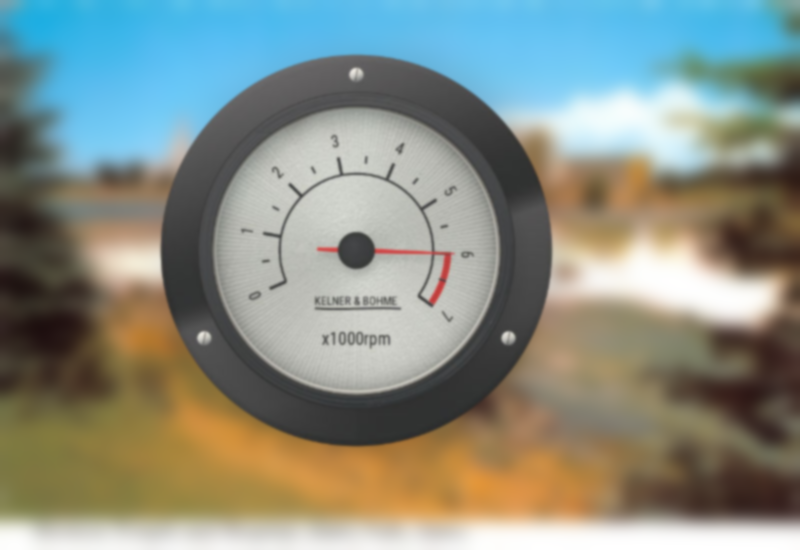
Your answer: 6000 rpm
